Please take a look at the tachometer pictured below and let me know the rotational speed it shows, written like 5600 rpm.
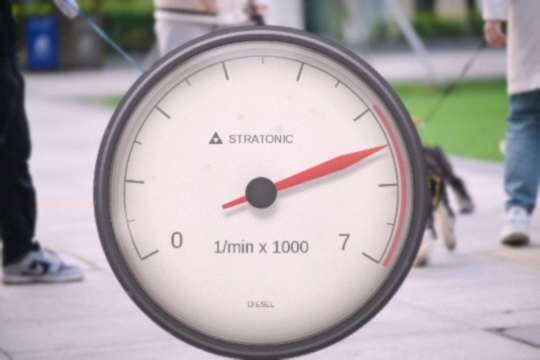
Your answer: 5500 rpm
